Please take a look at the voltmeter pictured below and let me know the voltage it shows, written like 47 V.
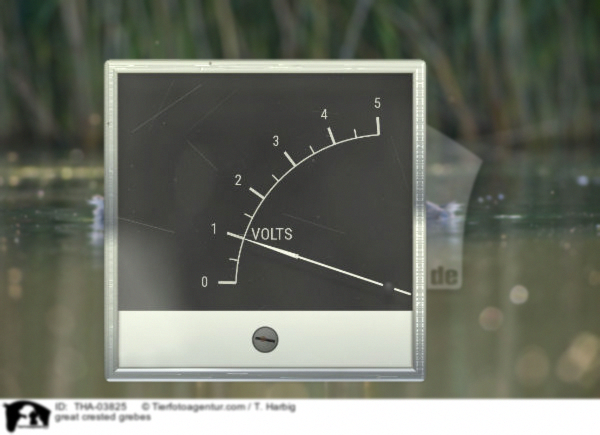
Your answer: 1 V
